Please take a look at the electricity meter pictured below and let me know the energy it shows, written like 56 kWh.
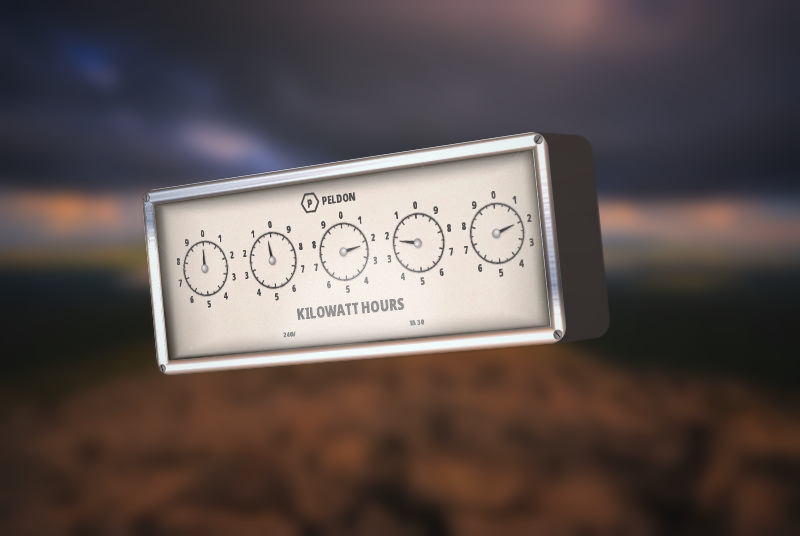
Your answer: 222 kWh
